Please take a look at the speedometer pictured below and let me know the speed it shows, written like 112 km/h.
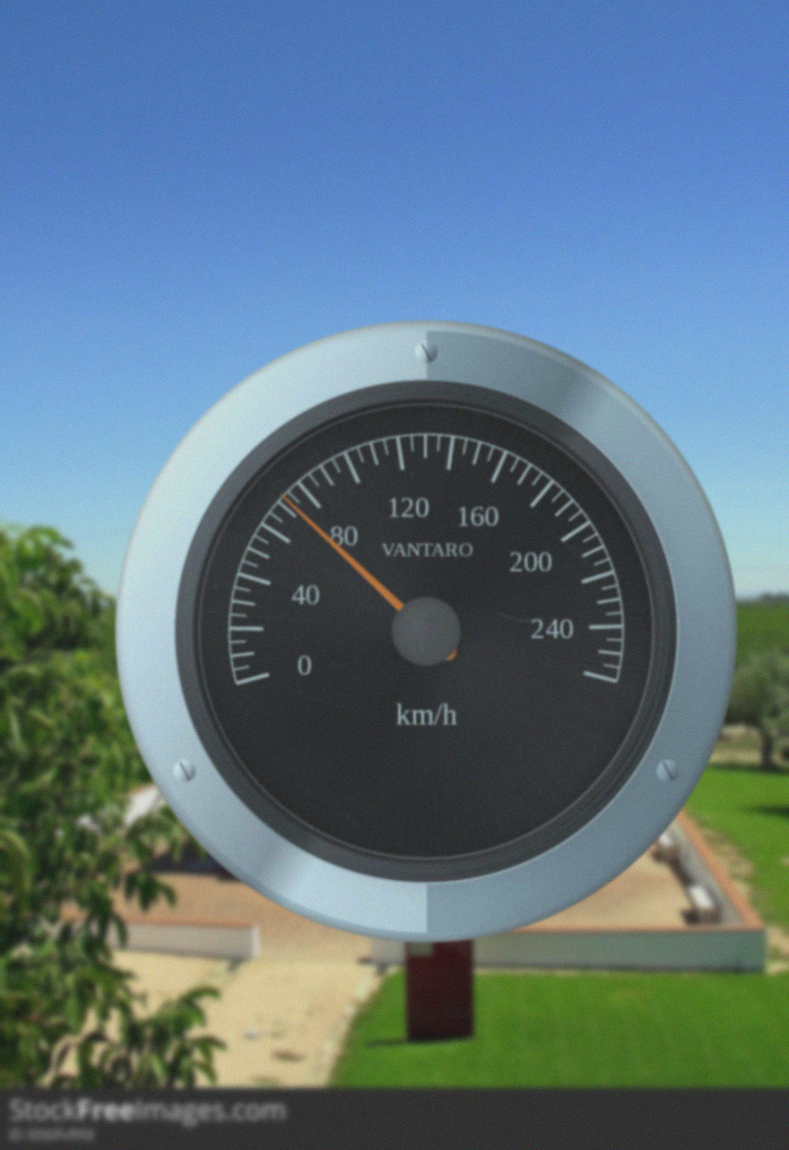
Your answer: 72.5 km/h
